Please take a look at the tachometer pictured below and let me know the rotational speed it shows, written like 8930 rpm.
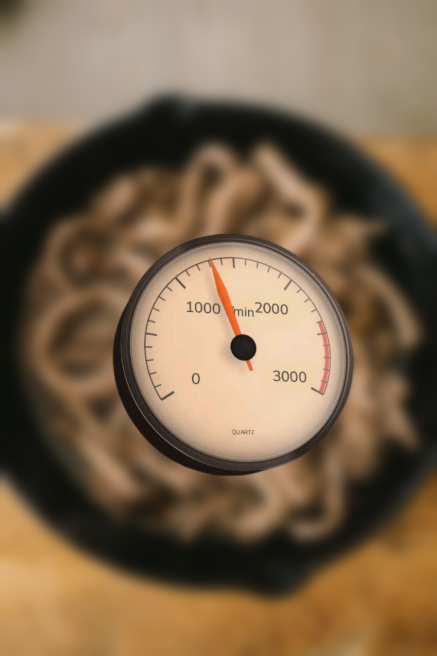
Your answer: 1300 rpm
